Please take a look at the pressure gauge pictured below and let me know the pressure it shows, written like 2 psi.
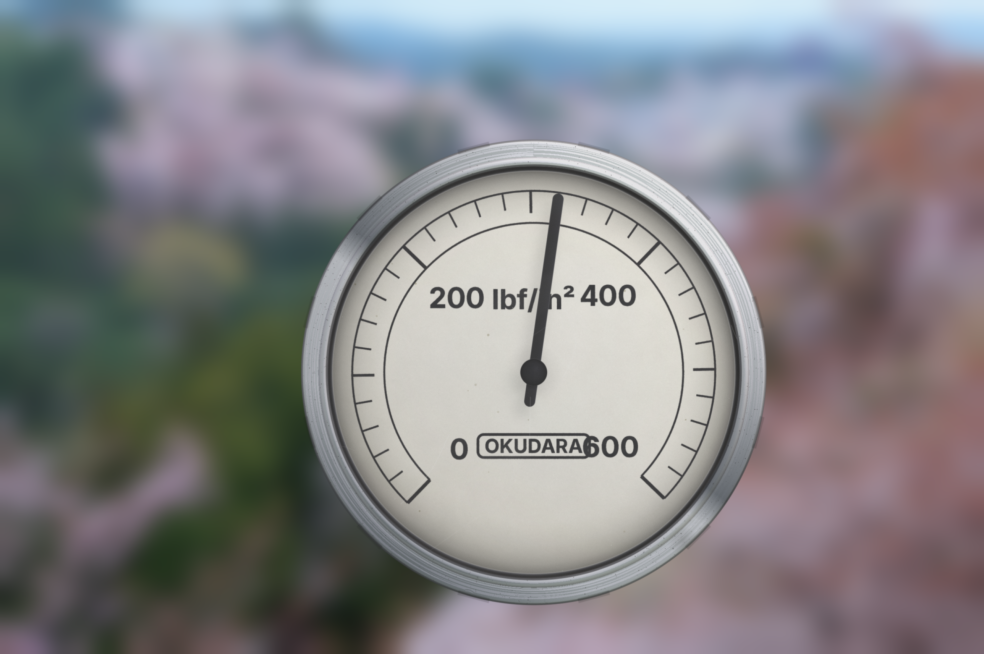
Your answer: 320 psi
